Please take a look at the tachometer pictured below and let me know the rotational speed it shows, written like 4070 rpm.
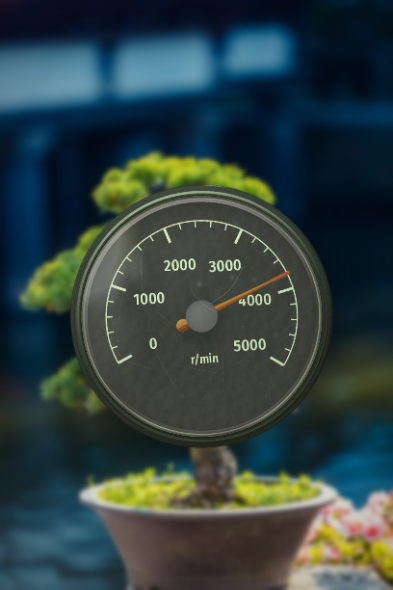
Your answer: 3800 rpm
